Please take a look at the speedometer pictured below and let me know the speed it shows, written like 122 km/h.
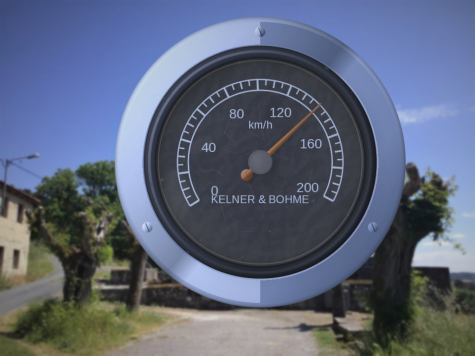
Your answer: 140 km/h
